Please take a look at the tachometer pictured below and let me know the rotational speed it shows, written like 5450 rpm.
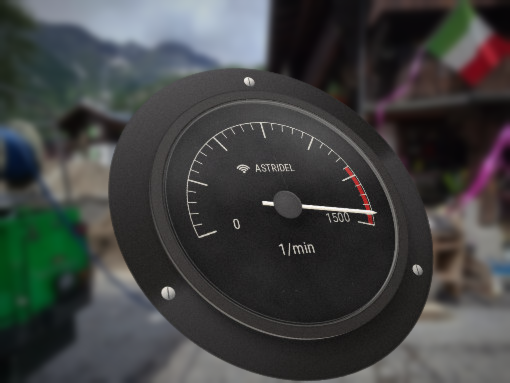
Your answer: 1450 rpm
